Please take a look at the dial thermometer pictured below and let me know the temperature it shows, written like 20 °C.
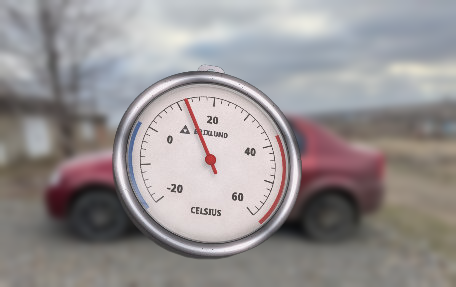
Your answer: 12 °C
